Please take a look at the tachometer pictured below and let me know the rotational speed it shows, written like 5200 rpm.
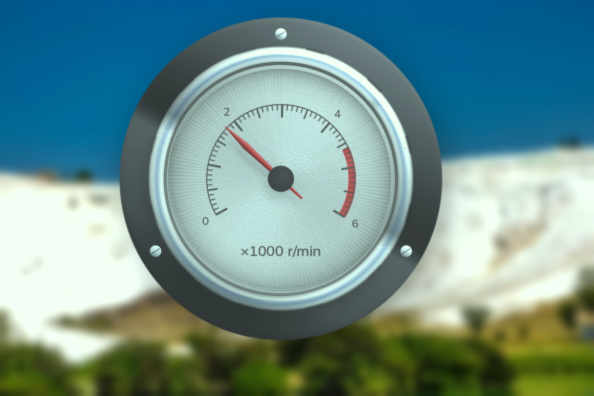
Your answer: 1800 rpm
